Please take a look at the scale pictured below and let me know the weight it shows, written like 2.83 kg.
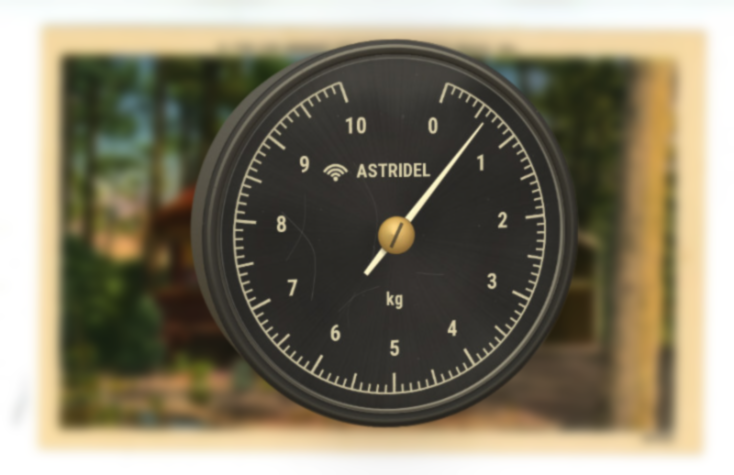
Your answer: 0.6 kg
